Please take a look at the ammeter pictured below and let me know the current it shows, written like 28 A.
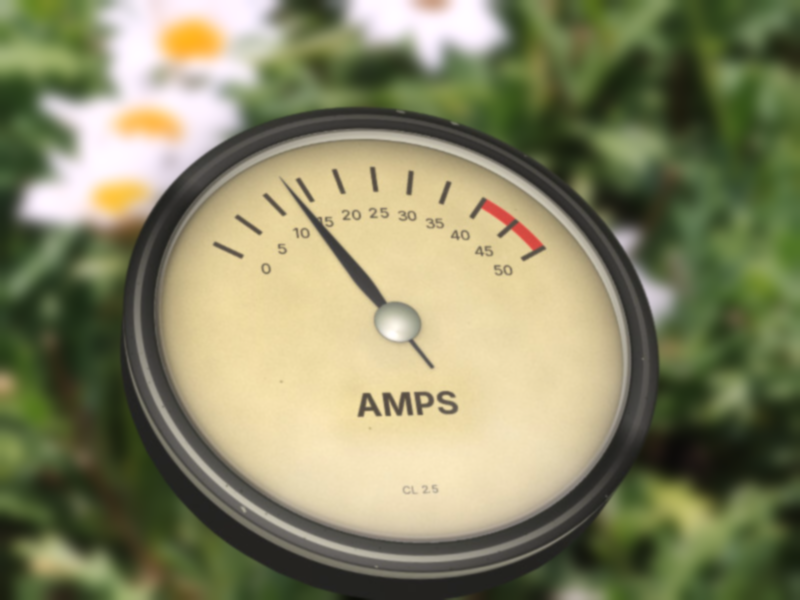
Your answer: 12.5 A
